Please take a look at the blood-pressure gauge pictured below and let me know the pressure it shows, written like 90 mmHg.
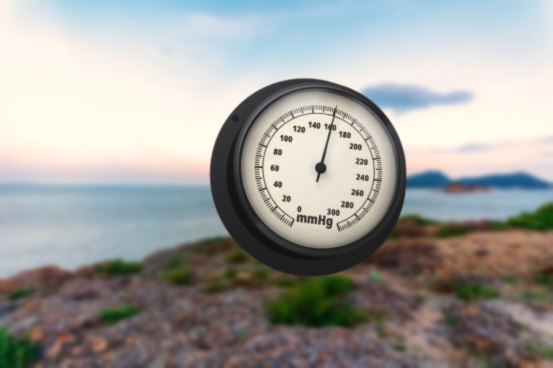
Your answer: 160 mmHg
